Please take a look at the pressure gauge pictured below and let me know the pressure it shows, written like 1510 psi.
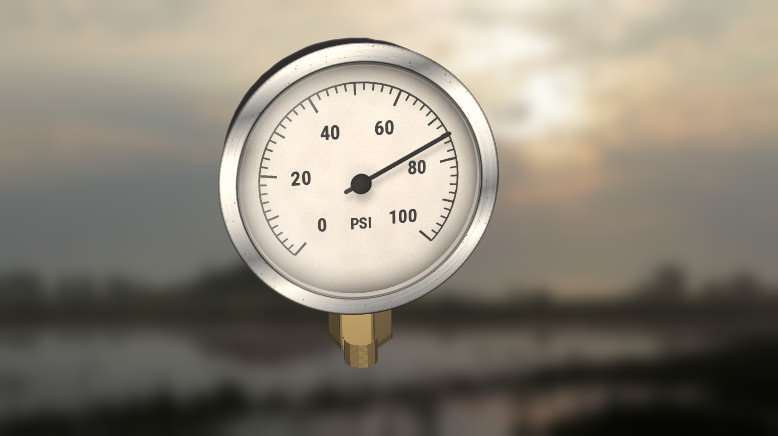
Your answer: 74 psi
